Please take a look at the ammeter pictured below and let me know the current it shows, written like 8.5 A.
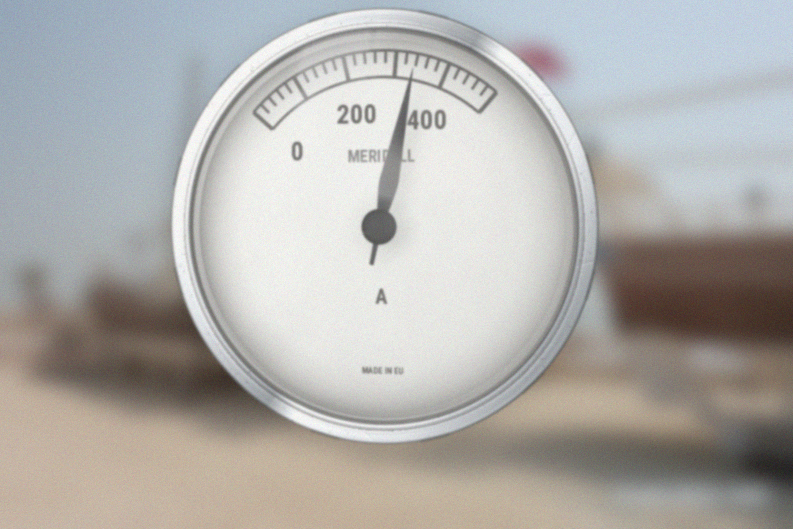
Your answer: 340 A
